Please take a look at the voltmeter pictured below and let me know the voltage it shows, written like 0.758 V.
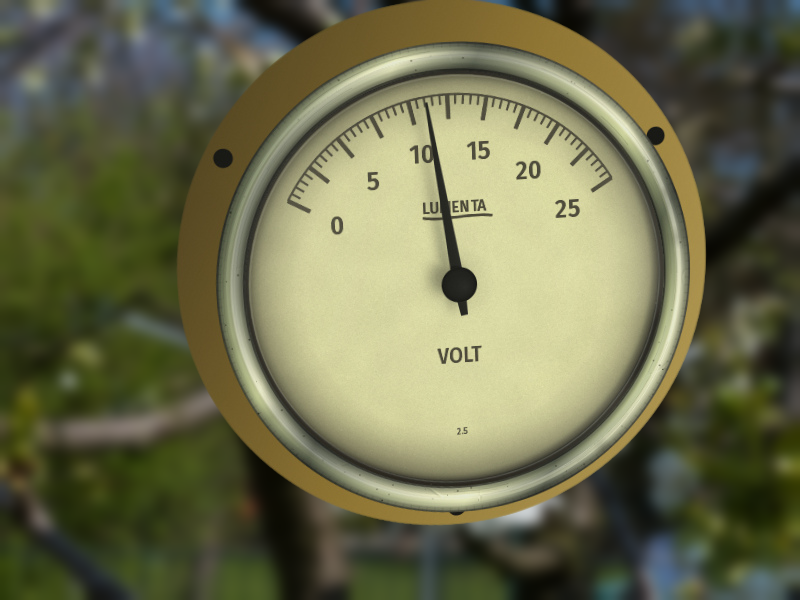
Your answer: 11 V
